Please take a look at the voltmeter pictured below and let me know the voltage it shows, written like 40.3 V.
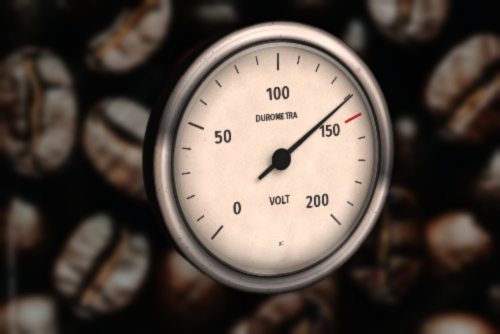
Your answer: 140 V
